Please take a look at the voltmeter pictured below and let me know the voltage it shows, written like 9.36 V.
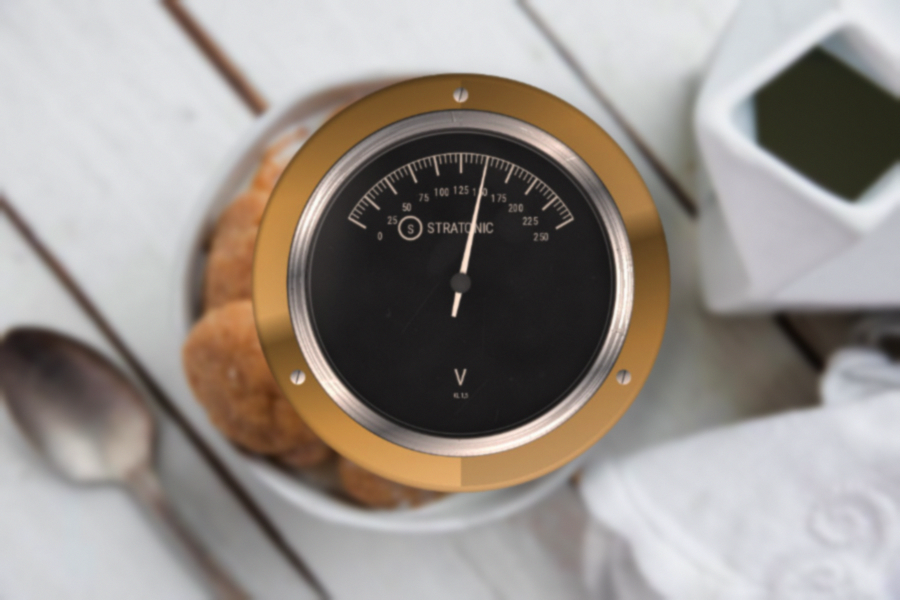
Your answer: 150 V
